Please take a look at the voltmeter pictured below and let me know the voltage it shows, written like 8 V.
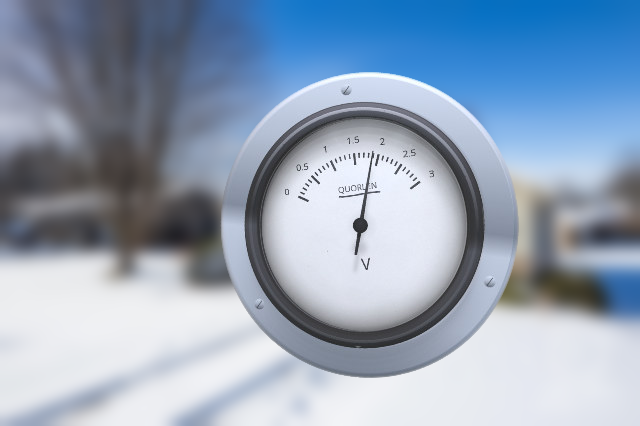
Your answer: 1.9 V
